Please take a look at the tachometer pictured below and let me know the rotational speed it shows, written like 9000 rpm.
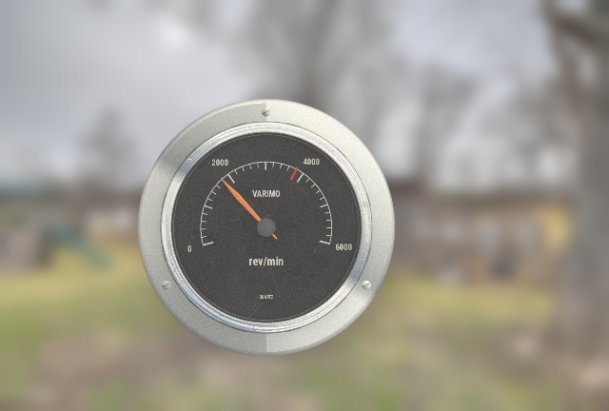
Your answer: 1800 rpm
